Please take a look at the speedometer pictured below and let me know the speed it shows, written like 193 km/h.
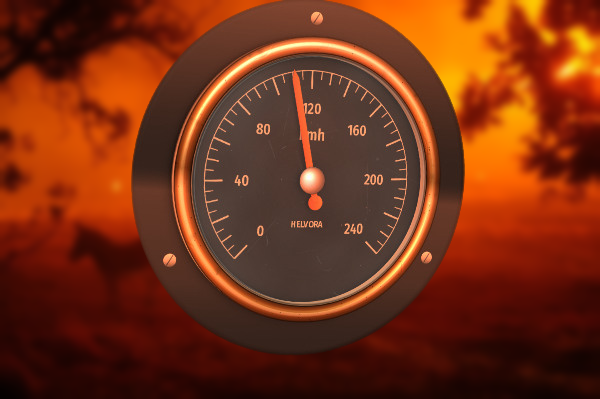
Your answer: 110 km/h
